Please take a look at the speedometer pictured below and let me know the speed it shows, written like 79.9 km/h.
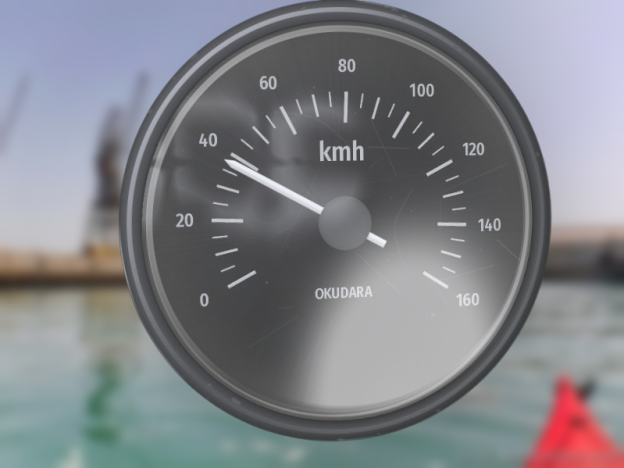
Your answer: 37.5 km/h
